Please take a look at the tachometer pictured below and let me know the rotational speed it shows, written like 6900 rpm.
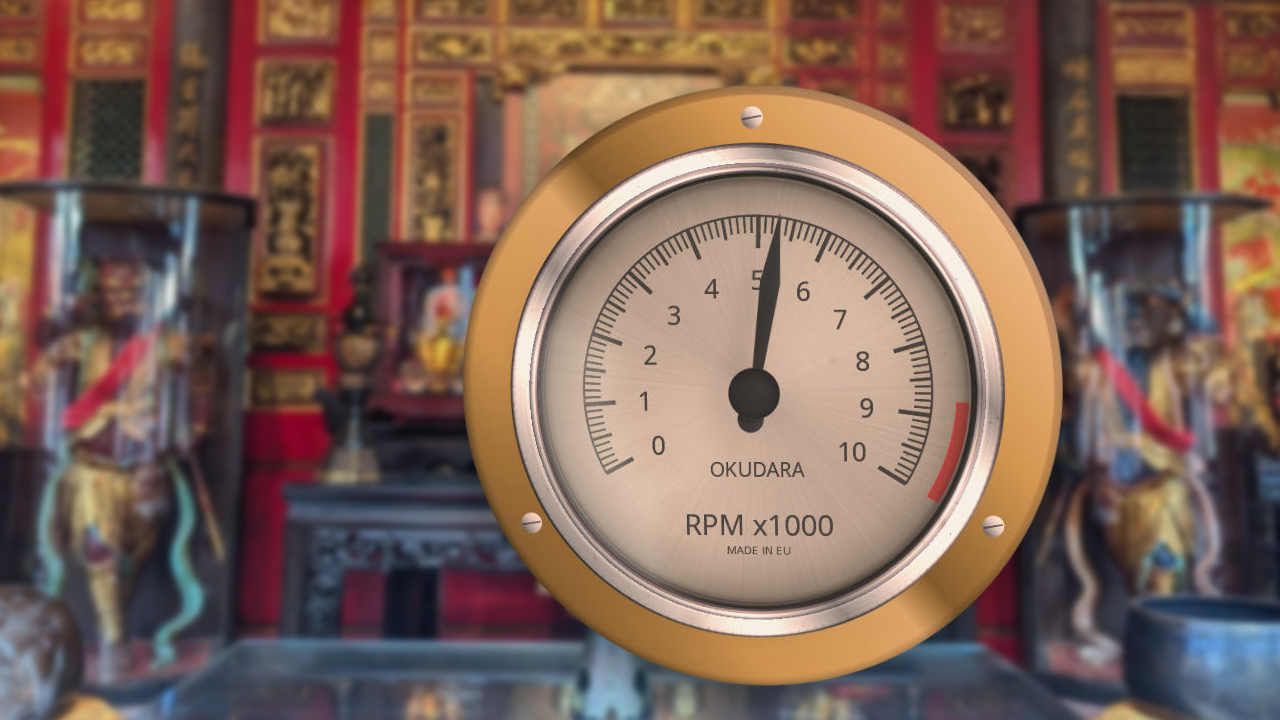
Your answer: 5300 rpm
